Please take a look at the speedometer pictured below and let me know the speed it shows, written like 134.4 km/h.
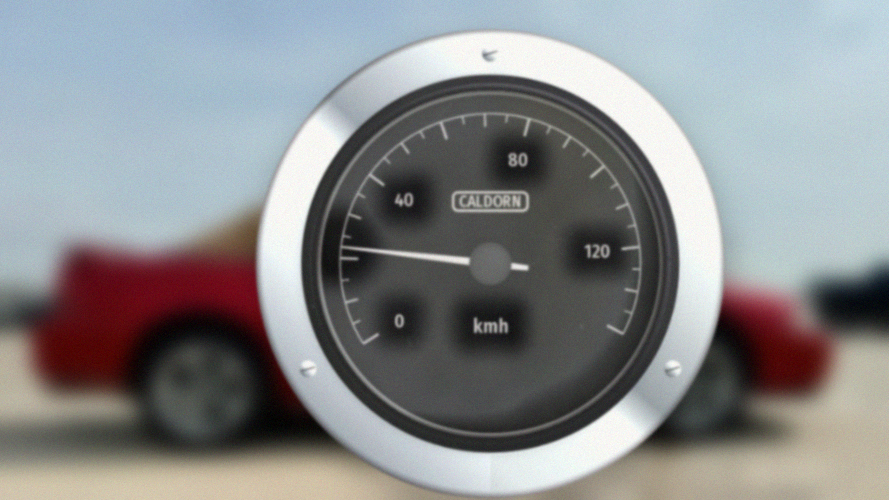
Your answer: 22.5 km/h
